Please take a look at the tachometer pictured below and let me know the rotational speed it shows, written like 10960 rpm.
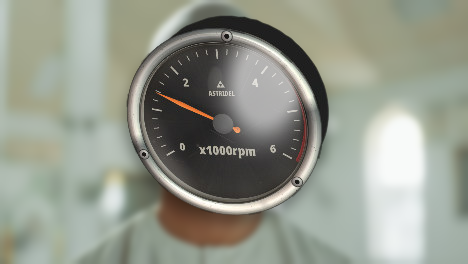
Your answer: 1400 rpm
